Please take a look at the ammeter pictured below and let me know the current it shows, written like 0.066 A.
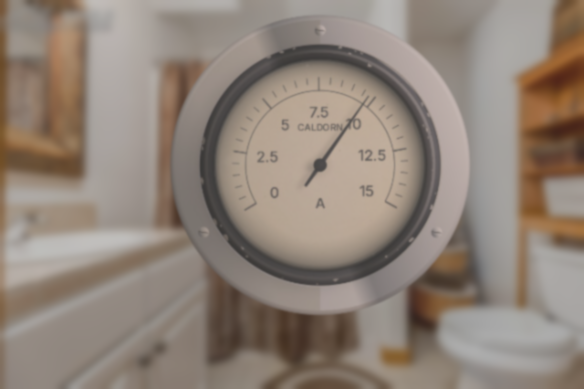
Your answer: 9.75 A
